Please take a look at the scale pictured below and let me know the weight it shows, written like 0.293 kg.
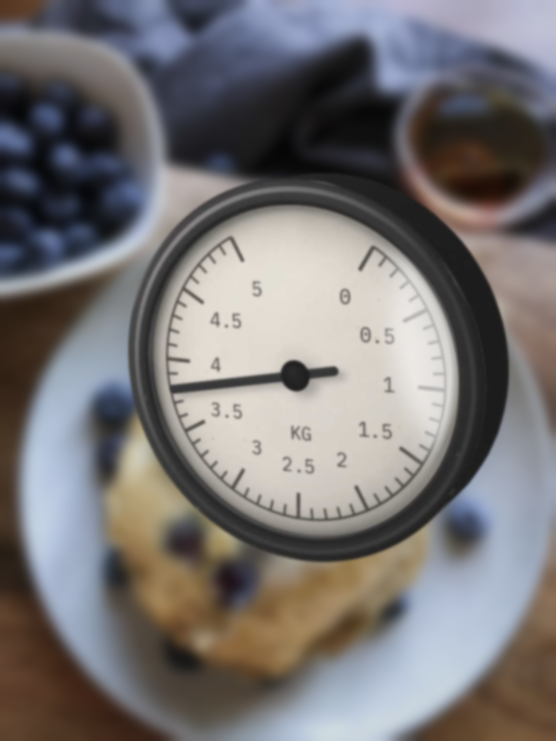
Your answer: 3.8 kg
